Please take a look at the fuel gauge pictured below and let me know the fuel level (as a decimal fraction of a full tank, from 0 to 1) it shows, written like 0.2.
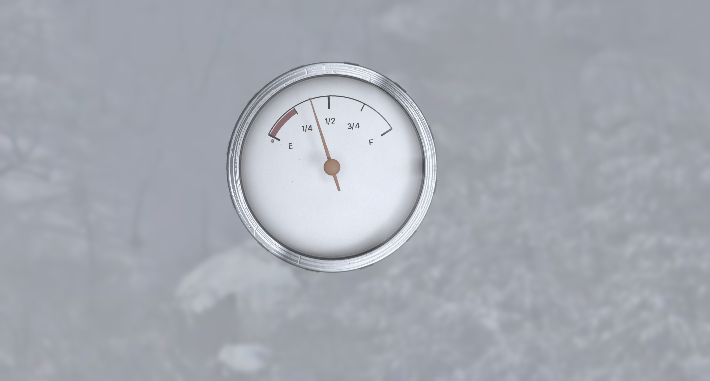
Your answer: 0.375
